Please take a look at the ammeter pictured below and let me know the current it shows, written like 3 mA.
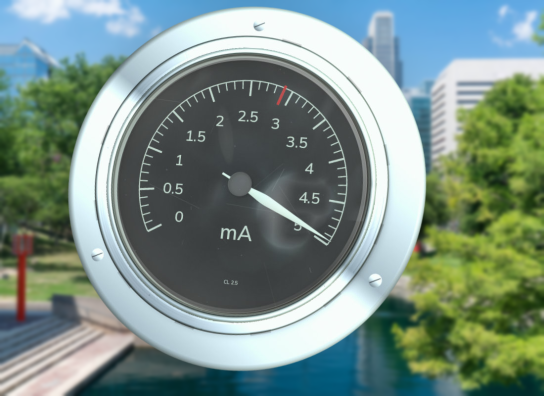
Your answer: 4.95 mA
